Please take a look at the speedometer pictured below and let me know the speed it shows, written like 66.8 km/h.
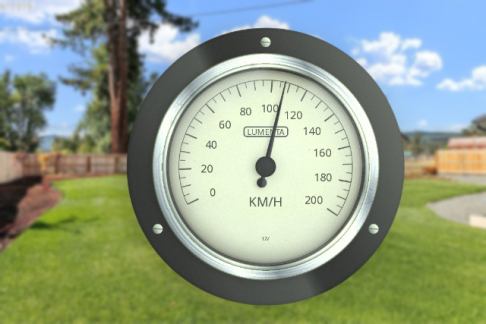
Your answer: 107.5 km/h
